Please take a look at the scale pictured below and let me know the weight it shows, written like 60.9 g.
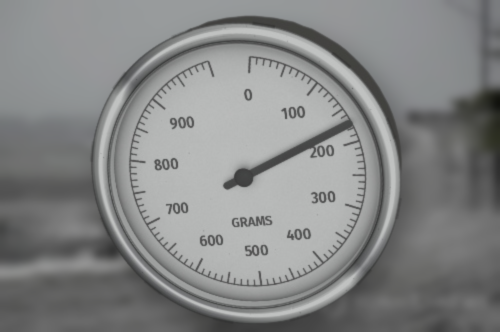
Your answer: 170 g
